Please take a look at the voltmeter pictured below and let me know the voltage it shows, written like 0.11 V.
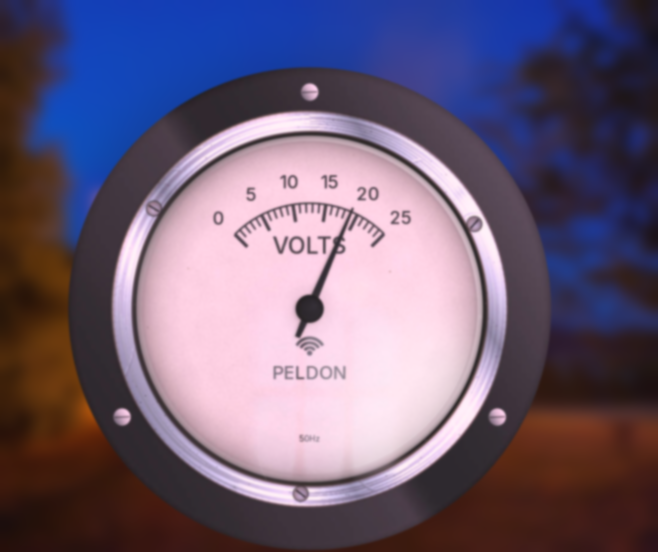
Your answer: 19 V
